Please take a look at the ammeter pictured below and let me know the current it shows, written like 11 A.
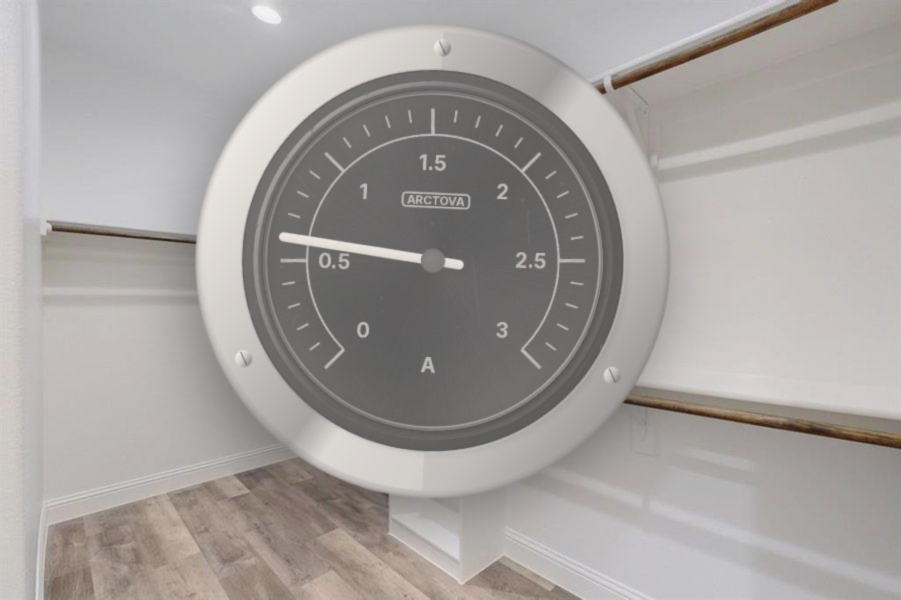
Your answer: 0.6 A
